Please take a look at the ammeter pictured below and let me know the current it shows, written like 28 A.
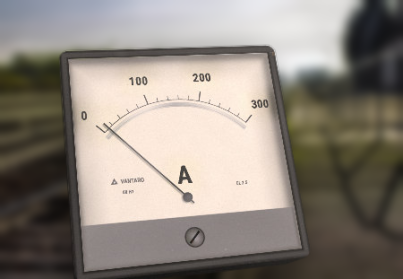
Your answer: 10 A
